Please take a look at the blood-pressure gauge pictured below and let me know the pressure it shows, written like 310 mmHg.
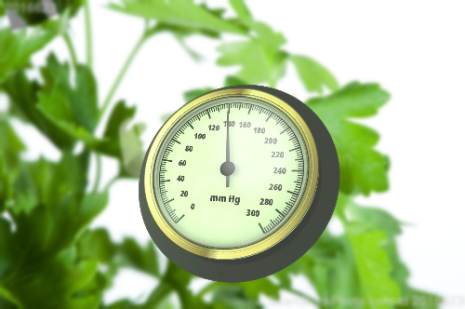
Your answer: 140 mmHg
